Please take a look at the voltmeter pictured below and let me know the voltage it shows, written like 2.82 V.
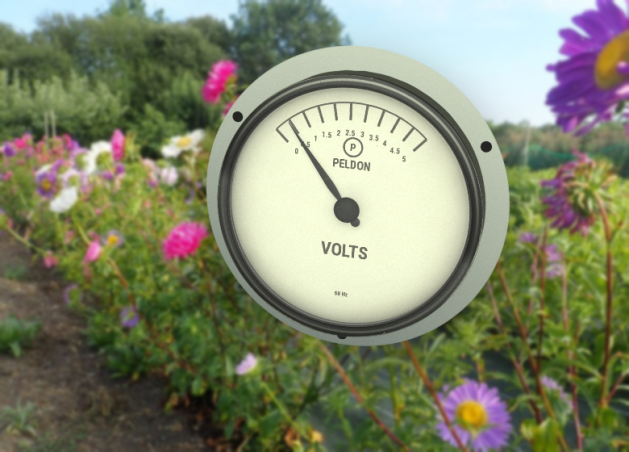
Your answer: 0.5 V
